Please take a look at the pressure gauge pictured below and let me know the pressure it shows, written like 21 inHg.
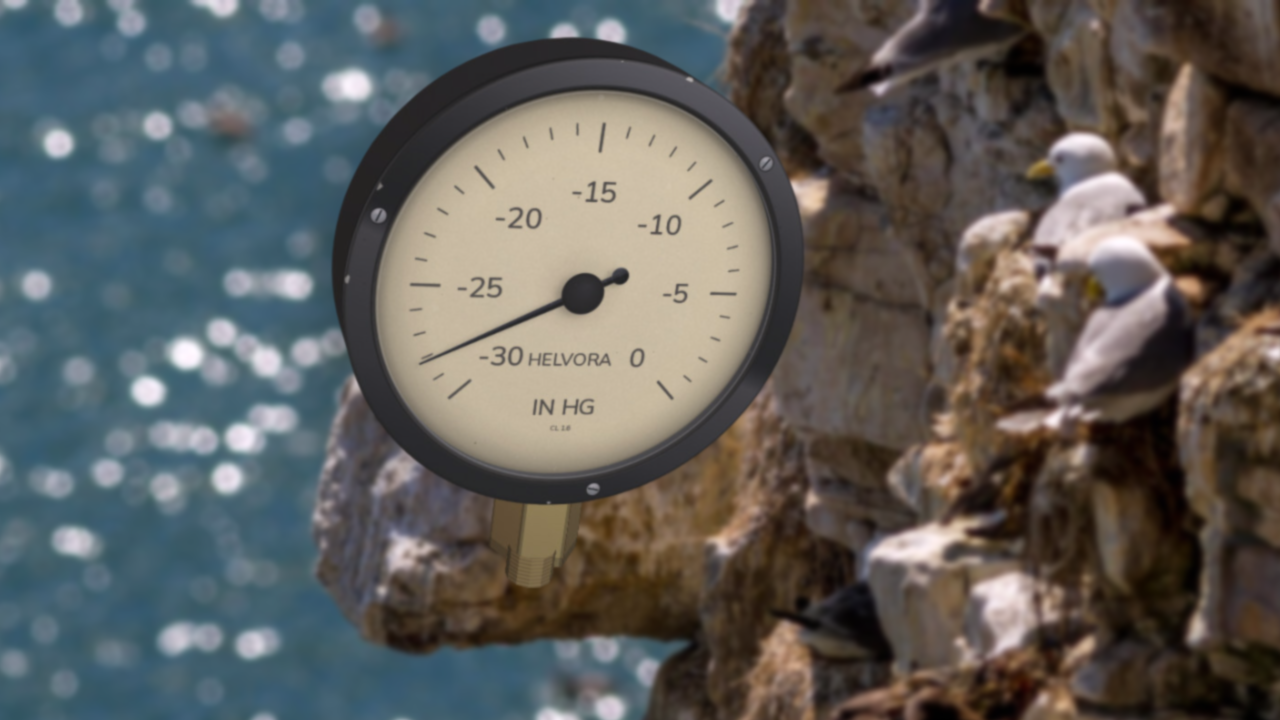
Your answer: -28 inHg
